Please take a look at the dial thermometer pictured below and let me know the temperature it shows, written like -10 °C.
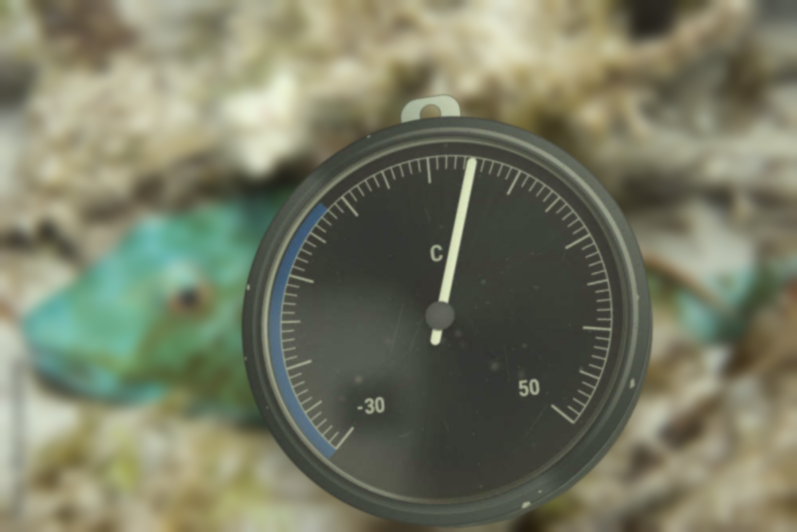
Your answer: 15 °C
